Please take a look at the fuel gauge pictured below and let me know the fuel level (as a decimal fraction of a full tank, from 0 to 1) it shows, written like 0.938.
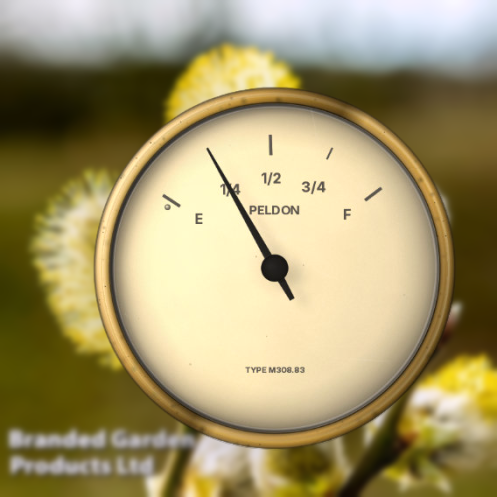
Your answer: 0.25
